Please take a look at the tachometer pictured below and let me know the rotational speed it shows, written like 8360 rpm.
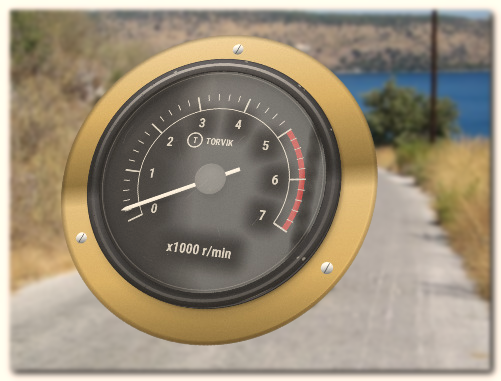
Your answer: 200 rpm
